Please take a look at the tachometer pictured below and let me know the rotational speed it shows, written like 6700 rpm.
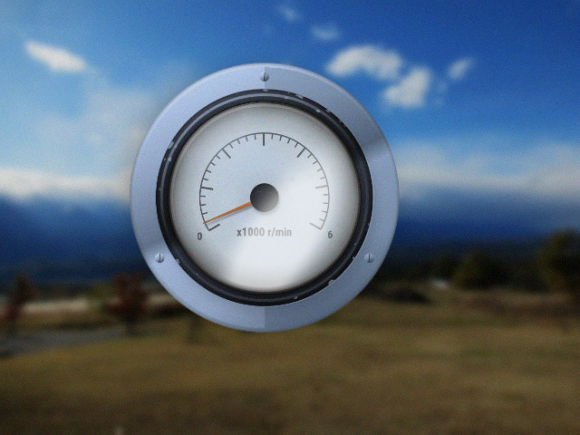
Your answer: 200 rpm
